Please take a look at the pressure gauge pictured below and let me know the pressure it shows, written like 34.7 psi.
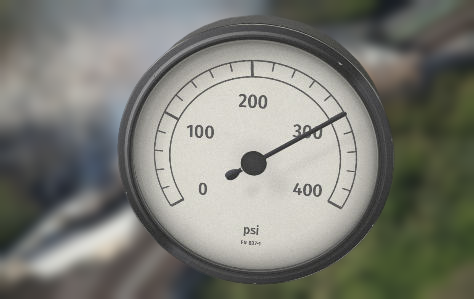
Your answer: 300 psi
